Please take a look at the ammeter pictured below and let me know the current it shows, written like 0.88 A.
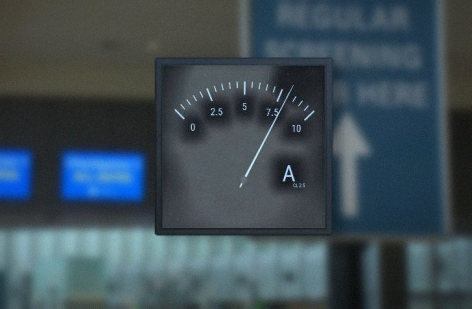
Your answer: 8 A
